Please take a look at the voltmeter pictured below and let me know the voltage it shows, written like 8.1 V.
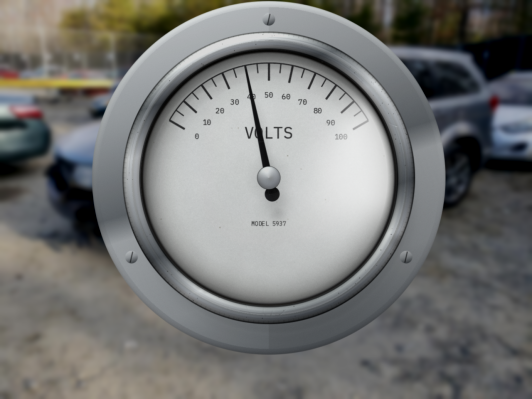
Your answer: 40 V
